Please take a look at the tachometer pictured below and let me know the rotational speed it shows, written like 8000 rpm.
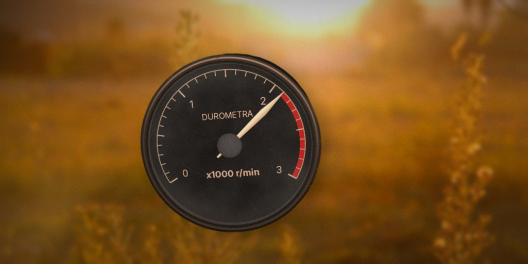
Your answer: 2100 rpm
